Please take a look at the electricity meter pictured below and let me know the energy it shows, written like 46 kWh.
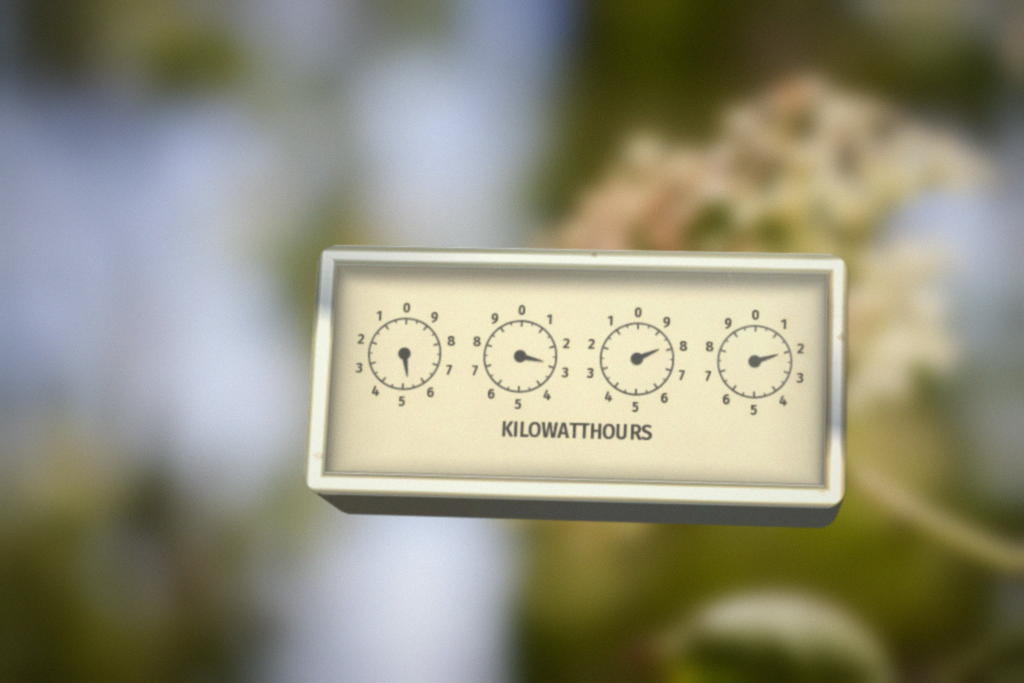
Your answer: 5282 kWh
